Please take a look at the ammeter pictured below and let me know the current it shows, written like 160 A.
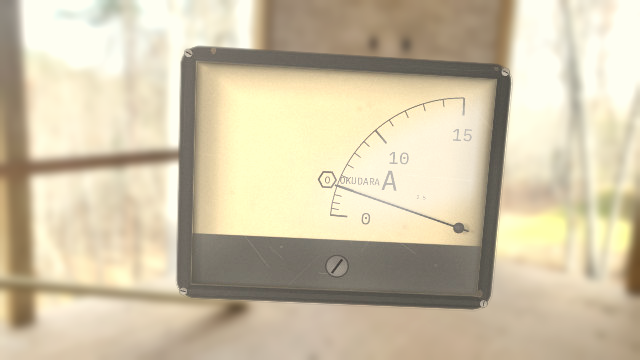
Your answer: 5 A
